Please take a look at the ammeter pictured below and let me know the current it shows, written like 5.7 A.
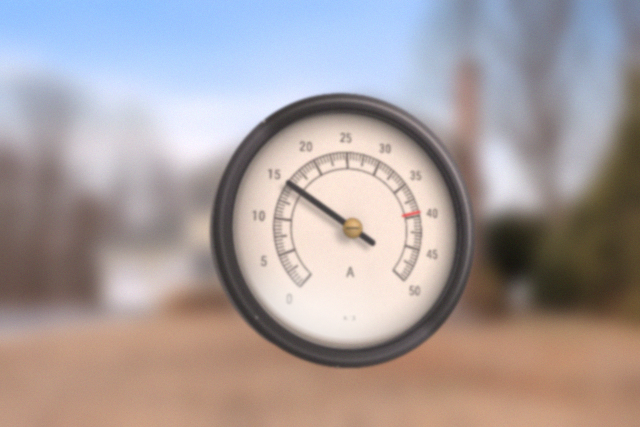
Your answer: 15 A
